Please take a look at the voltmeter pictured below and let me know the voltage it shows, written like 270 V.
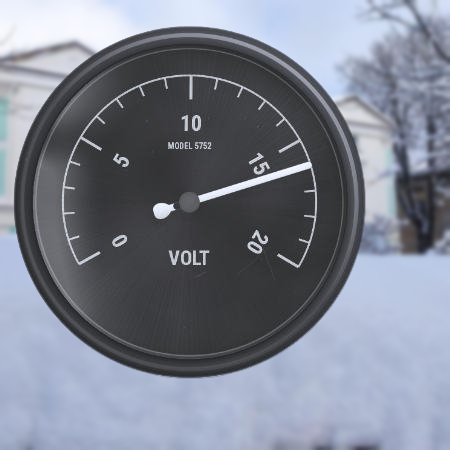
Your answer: 16 V
